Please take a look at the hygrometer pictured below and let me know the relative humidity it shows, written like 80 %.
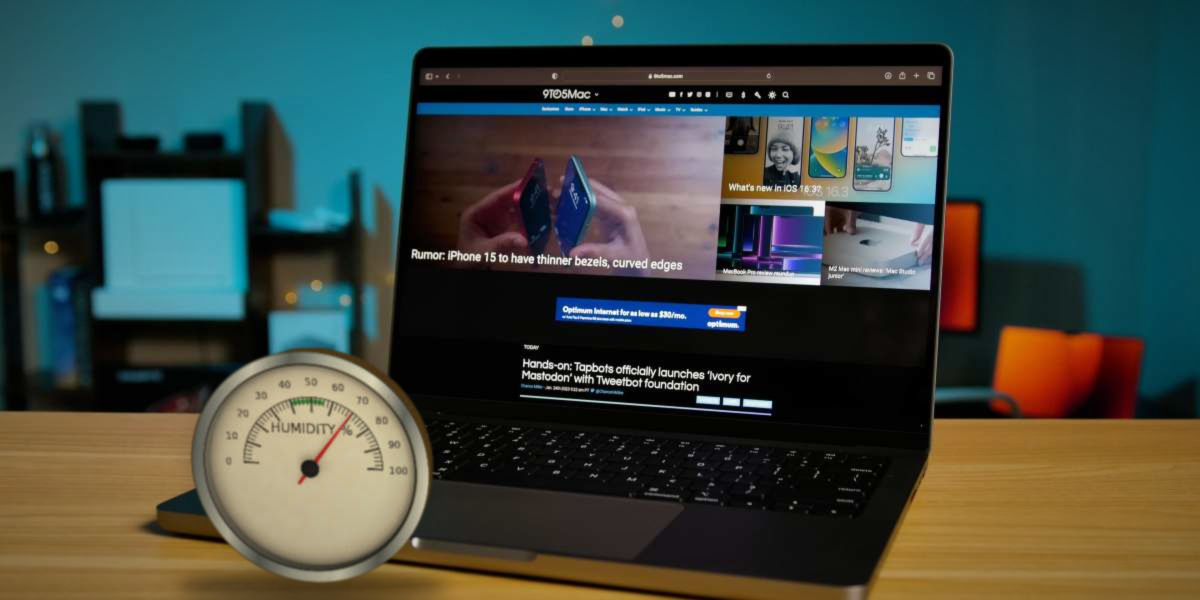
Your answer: 70 %
